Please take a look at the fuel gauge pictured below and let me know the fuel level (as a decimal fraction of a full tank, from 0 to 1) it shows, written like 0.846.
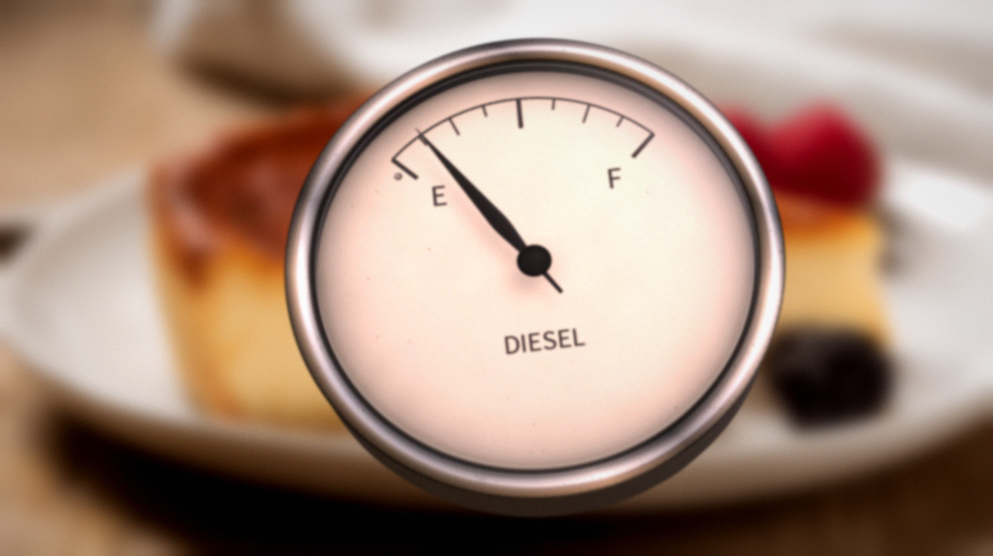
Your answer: 0.125
